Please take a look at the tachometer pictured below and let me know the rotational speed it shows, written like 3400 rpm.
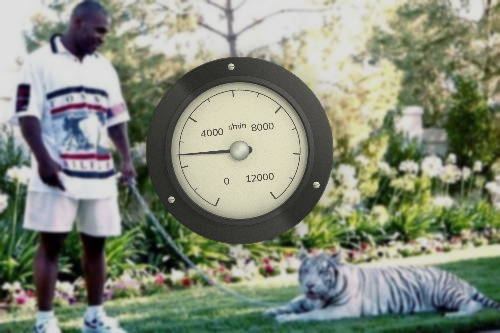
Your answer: 2500 rpm
